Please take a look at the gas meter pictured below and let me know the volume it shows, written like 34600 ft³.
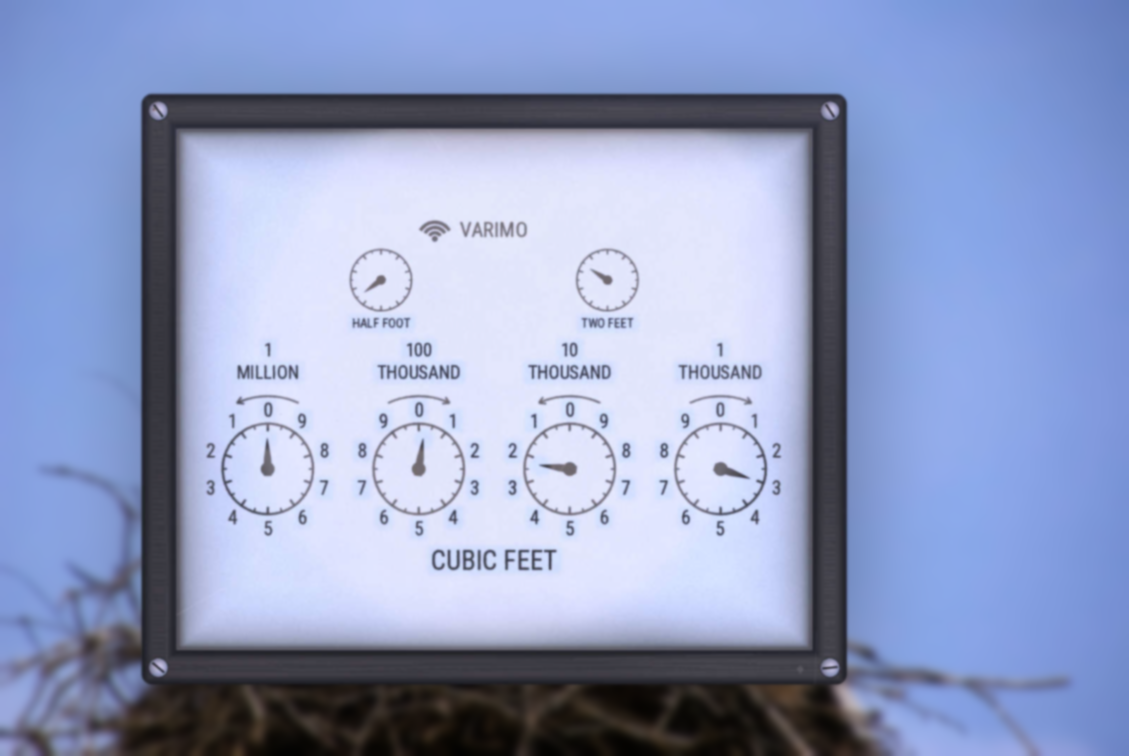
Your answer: 2300 ft³
